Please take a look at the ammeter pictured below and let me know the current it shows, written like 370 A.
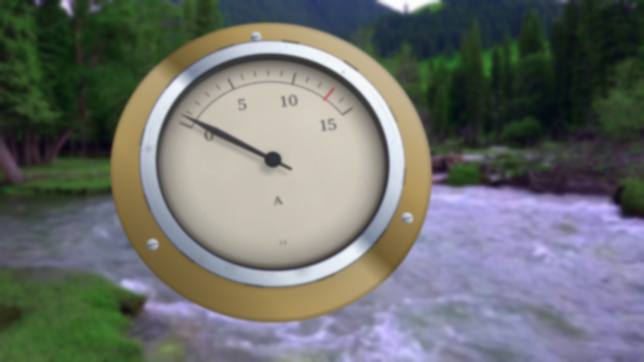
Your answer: 0.5 A
